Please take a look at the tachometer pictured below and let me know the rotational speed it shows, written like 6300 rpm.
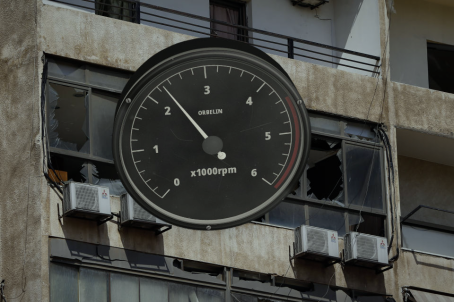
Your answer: 2300 rpm
